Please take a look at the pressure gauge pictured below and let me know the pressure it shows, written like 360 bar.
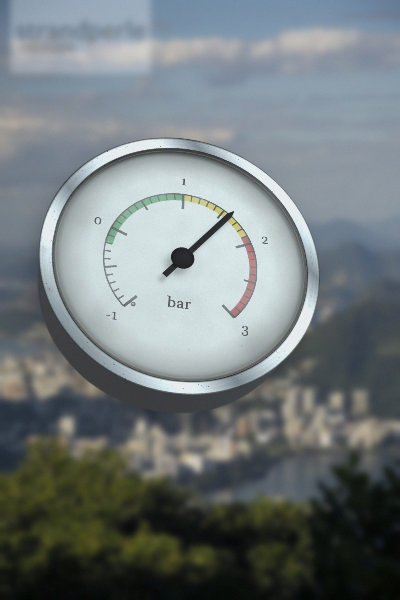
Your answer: 1.6 bar
